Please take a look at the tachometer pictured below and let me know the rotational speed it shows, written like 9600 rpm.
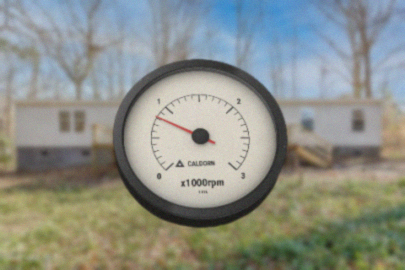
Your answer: 800 rpm
